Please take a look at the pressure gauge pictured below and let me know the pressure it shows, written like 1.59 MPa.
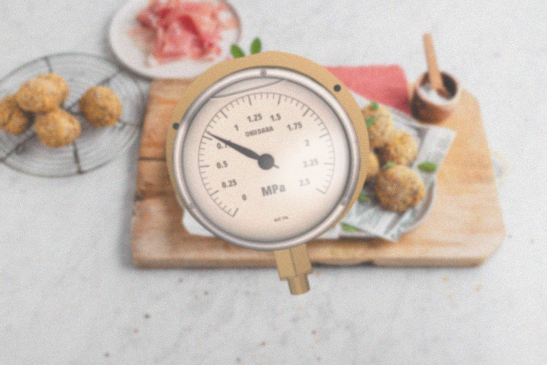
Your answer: 0.8 MPa
